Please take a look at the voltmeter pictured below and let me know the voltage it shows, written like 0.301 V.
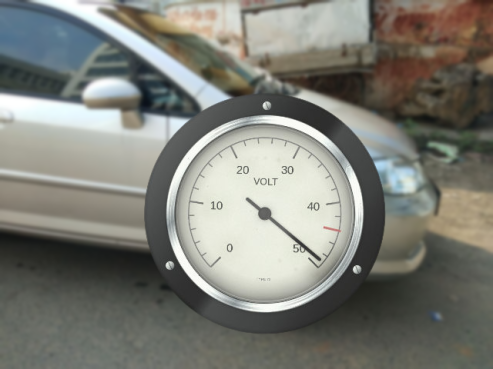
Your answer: 49 V
